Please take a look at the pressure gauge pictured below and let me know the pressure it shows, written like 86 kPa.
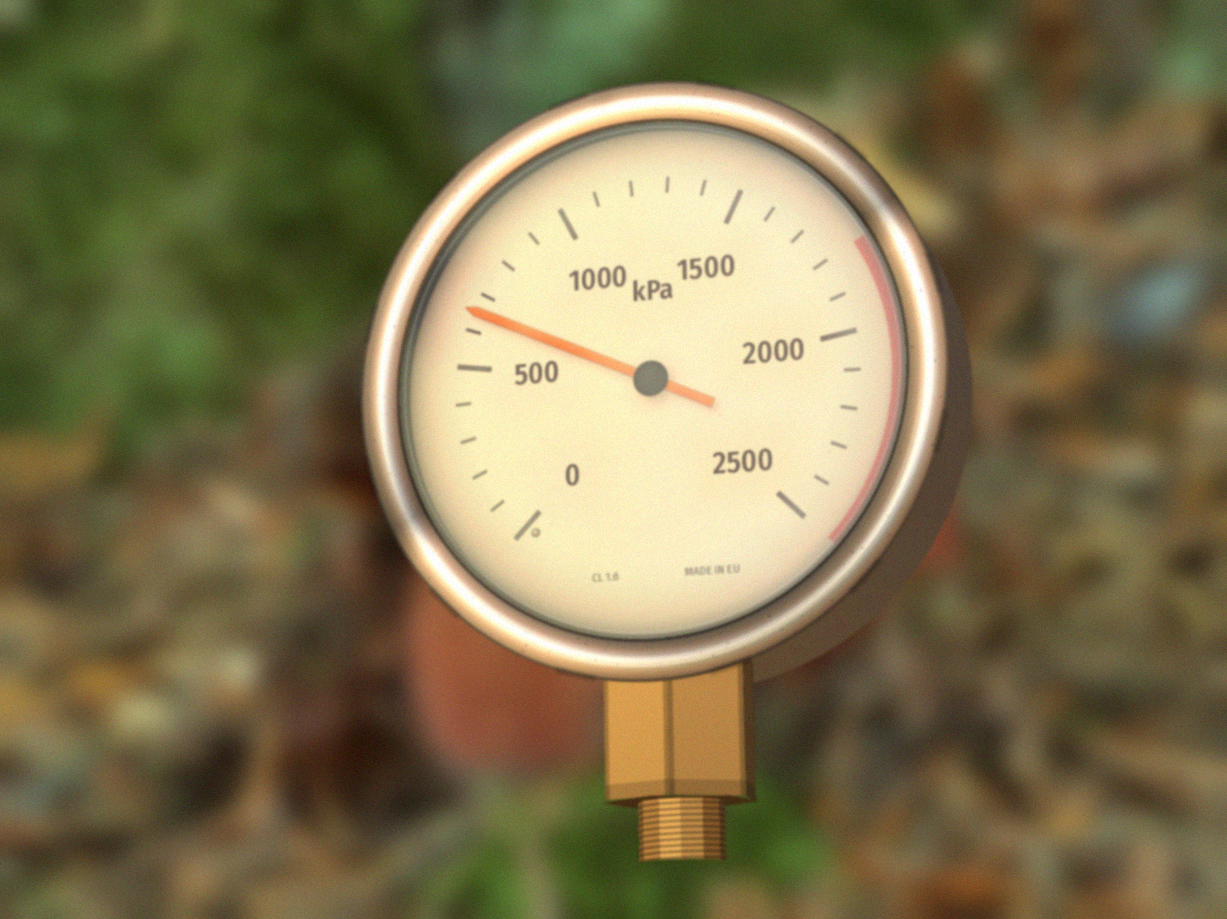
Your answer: 650 kPa
